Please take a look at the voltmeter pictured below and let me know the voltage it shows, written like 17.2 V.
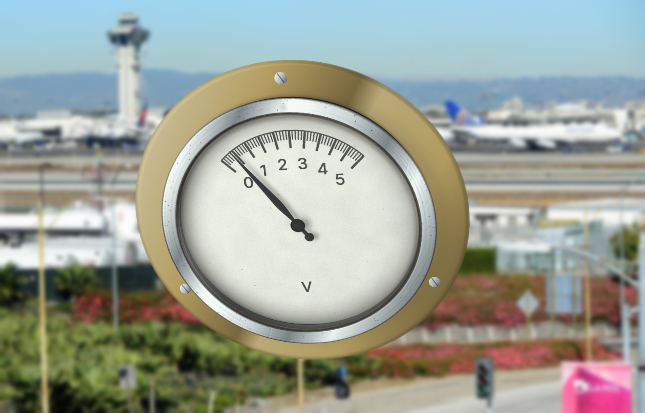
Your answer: 0.5 V
